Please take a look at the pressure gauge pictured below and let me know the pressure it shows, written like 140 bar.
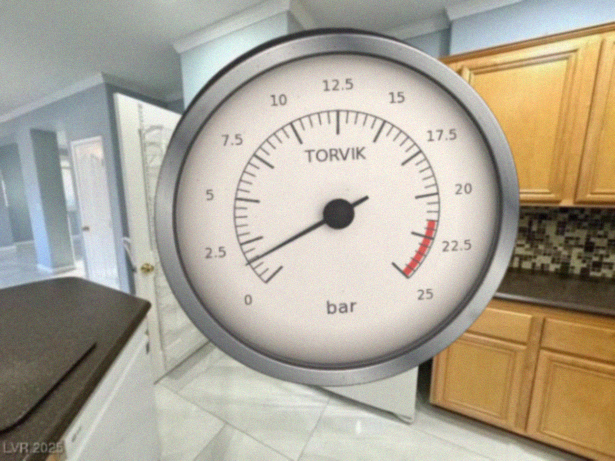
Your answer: 1.5 bar
